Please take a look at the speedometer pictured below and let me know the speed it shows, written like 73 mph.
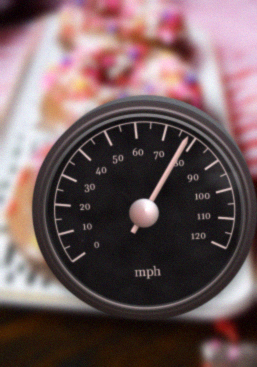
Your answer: 77.5 mph
